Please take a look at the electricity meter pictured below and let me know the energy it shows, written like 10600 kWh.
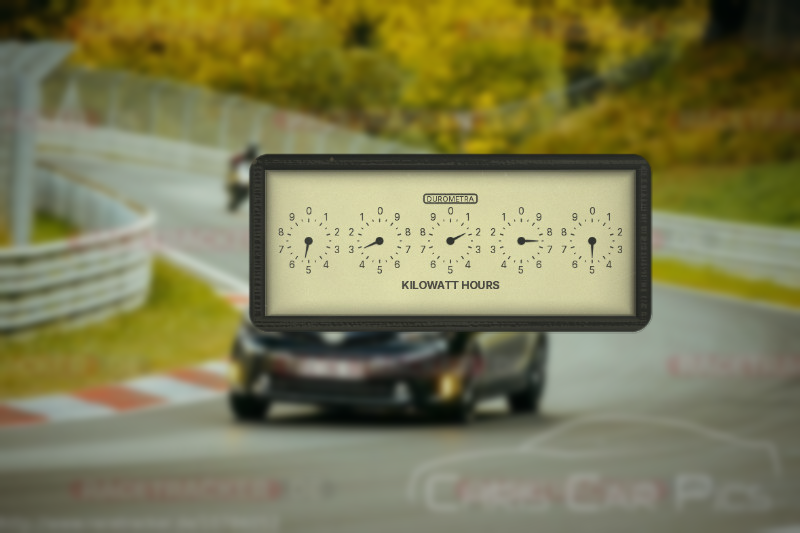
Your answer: 53175 kWh
